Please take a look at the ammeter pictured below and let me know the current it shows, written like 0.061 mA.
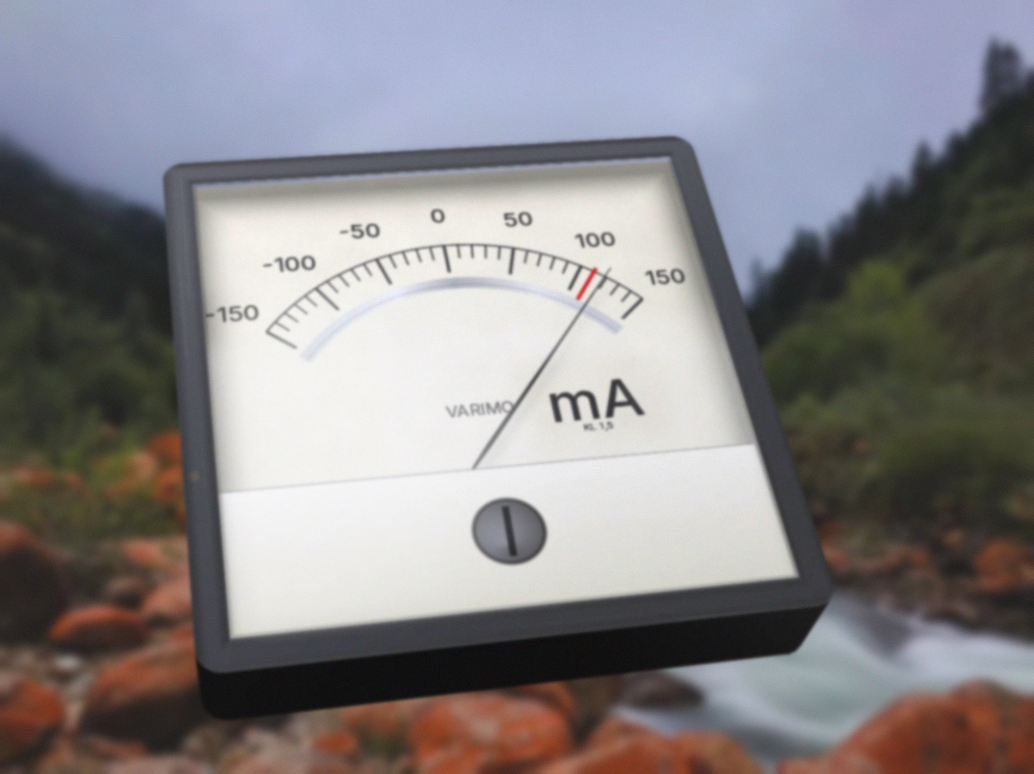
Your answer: 120 mA
